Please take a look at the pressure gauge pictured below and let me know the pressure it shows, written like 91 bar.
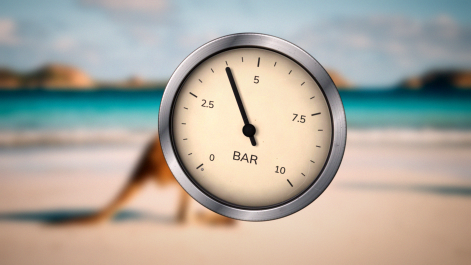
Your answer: 4 bar
